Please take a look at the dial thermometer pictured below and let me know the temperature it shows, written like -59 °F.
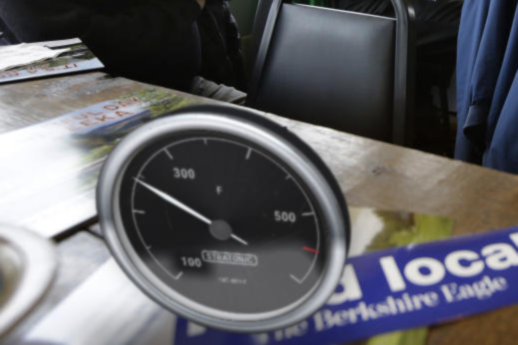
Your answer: 250 °F
